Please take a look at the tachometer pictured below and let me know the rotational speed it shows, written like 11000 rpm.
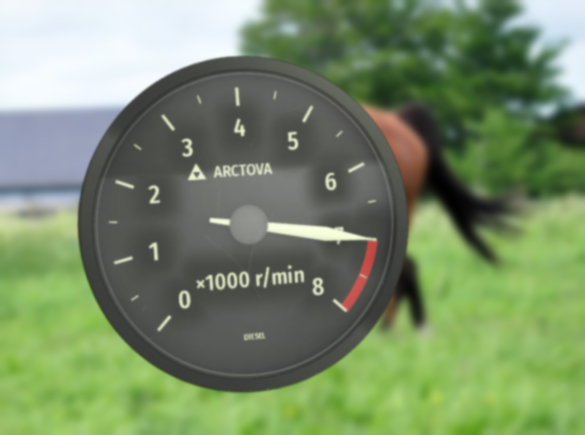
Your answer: 7000 rpm
